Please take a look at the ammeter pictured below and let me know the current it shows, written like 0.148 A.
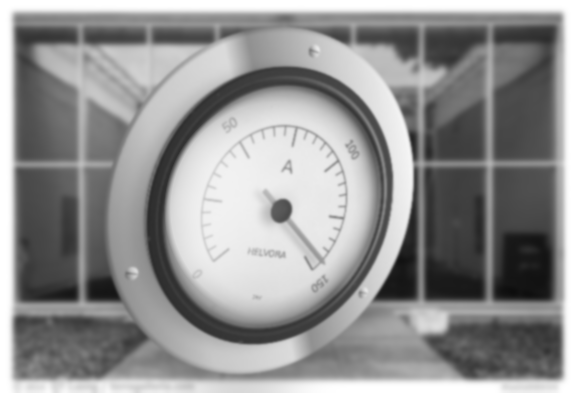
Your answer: 145 A
